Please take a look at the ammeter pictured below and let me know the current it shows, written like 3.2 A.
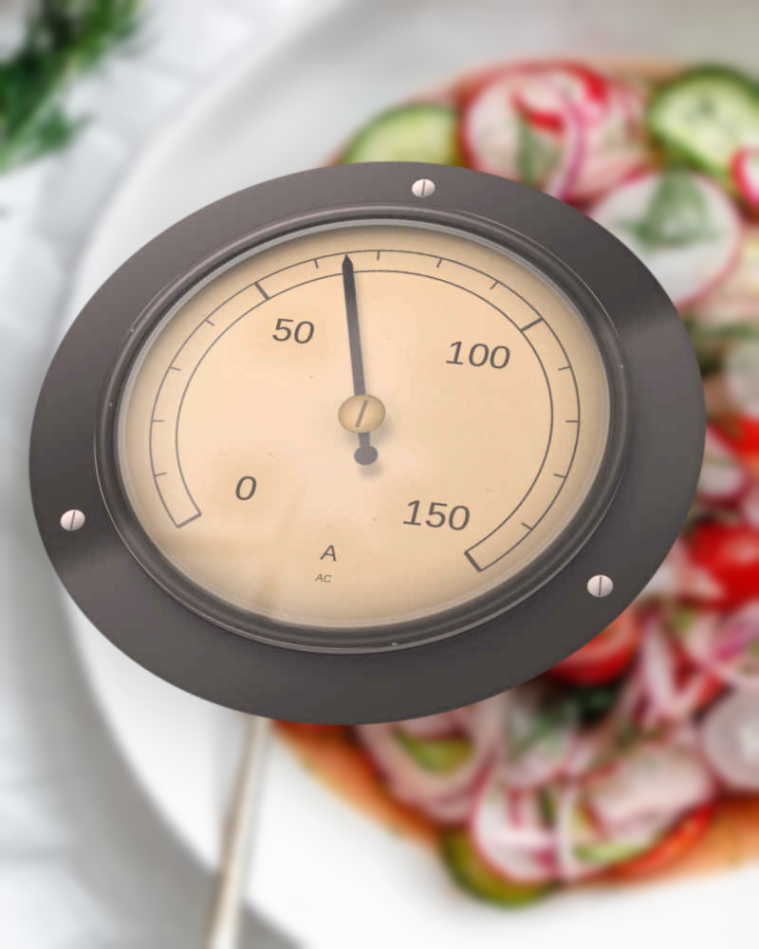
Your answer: 65 A
